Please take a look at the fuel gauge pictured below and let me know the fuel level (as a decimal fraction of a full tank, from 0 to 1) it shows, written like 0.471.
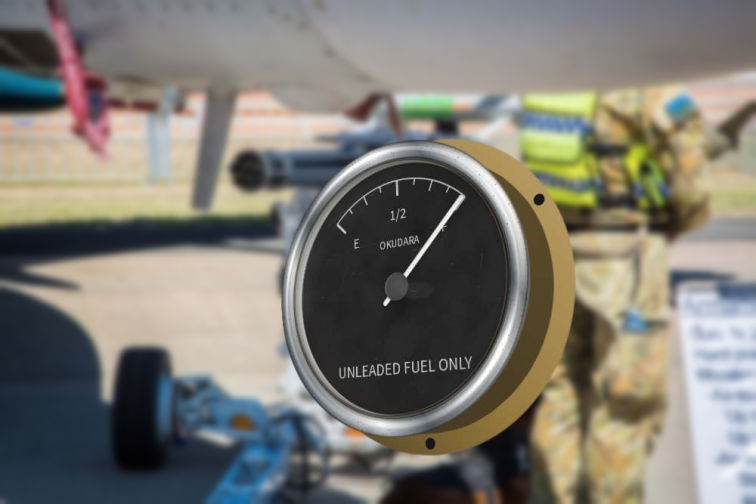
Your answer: 1
